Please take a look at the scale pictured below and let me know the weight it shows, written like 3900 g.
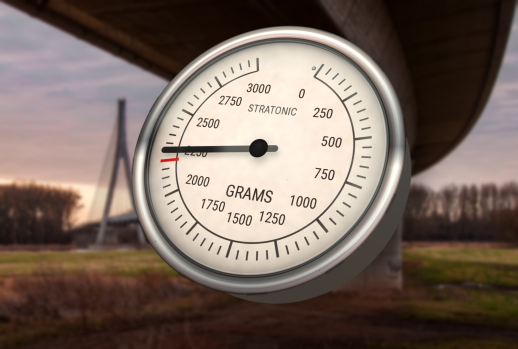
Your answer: 2250 g
